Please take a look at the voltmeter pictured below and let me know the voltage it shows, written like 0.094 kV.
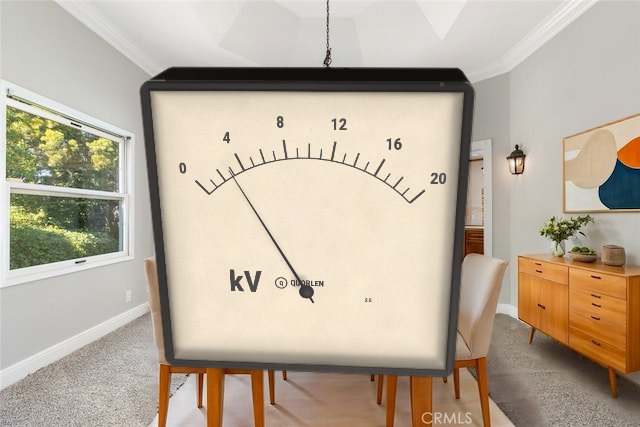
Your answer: 3 kV
